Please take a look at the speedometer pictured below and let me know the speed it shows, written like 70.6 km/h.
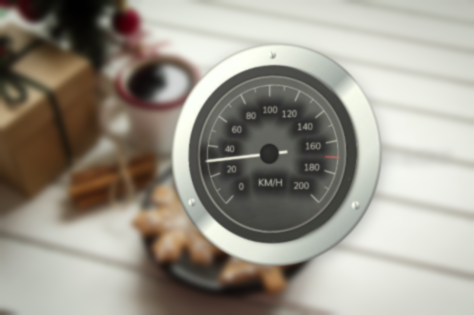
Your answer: 30 km/h
